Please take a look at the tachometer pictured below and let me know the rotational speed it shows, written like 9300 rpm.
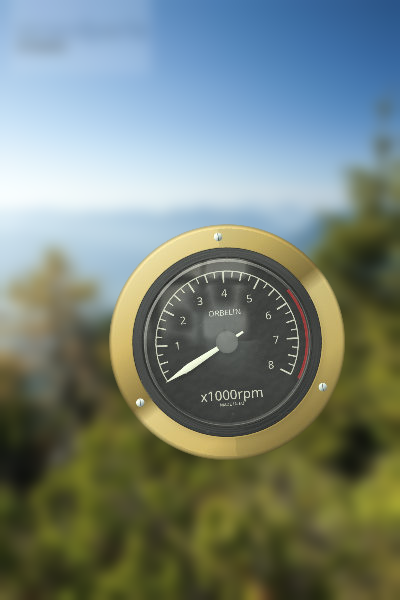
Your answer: 0 rpm
